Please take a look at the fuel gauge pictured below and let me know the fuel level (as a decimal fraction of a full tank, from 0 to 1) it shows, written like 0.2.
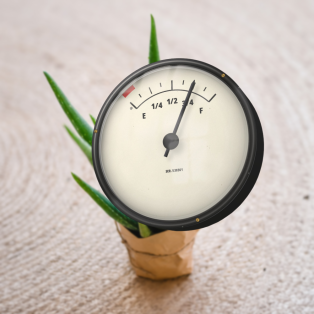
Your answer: 0.75
